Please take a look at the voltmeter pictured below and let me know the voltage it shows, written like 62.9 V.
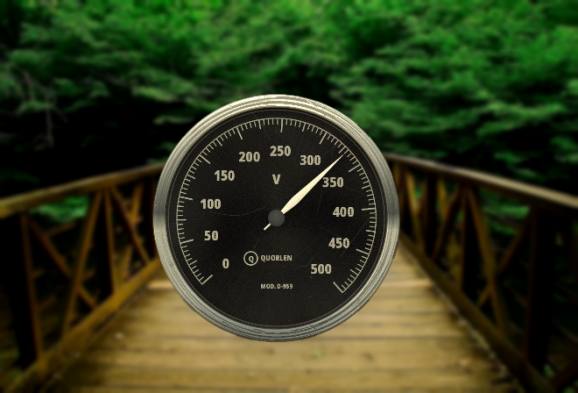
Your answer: 330 V
